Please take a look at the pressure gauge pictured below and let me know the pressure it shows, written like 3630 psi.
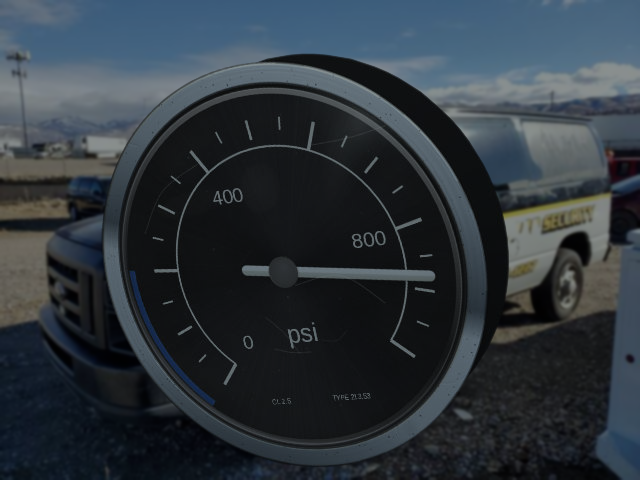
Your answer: 875 psi
